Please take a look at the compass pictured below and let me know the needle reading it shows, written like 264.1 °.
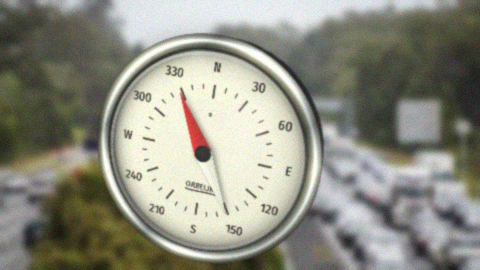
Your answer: 330 °
